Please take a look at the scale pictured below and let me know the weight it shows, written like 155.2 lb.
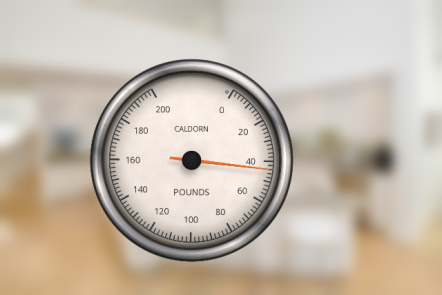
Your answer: 44 lb
